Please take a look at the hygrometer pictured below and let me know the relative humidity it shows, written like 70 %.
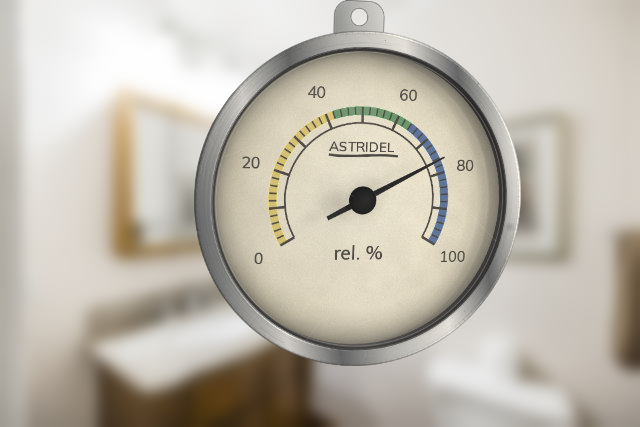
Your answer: 76 %
